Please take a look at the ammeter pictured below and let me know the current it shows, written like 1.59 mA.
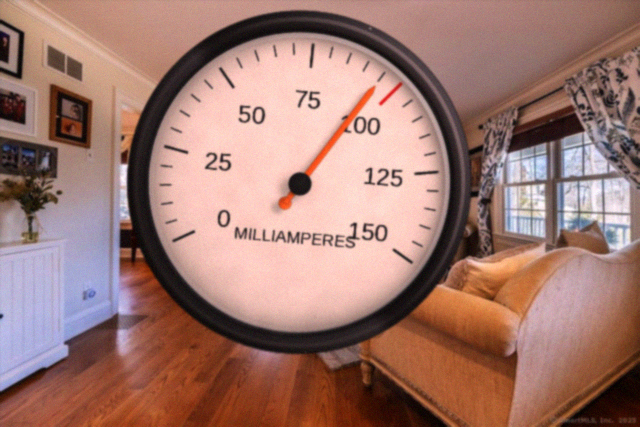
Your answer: 95 mA
